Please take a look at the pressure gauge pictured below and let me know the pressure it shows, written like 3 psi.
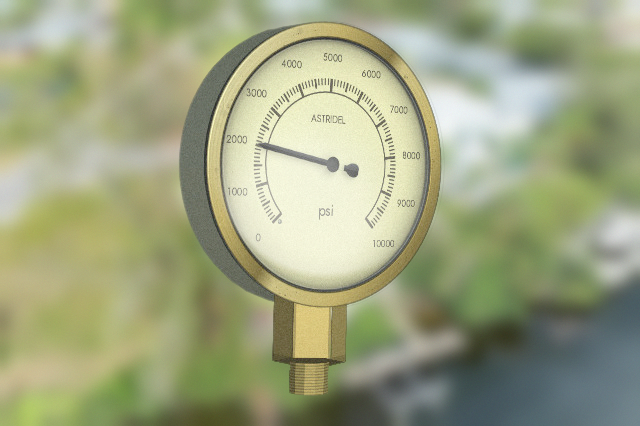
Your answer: 2000 psi
